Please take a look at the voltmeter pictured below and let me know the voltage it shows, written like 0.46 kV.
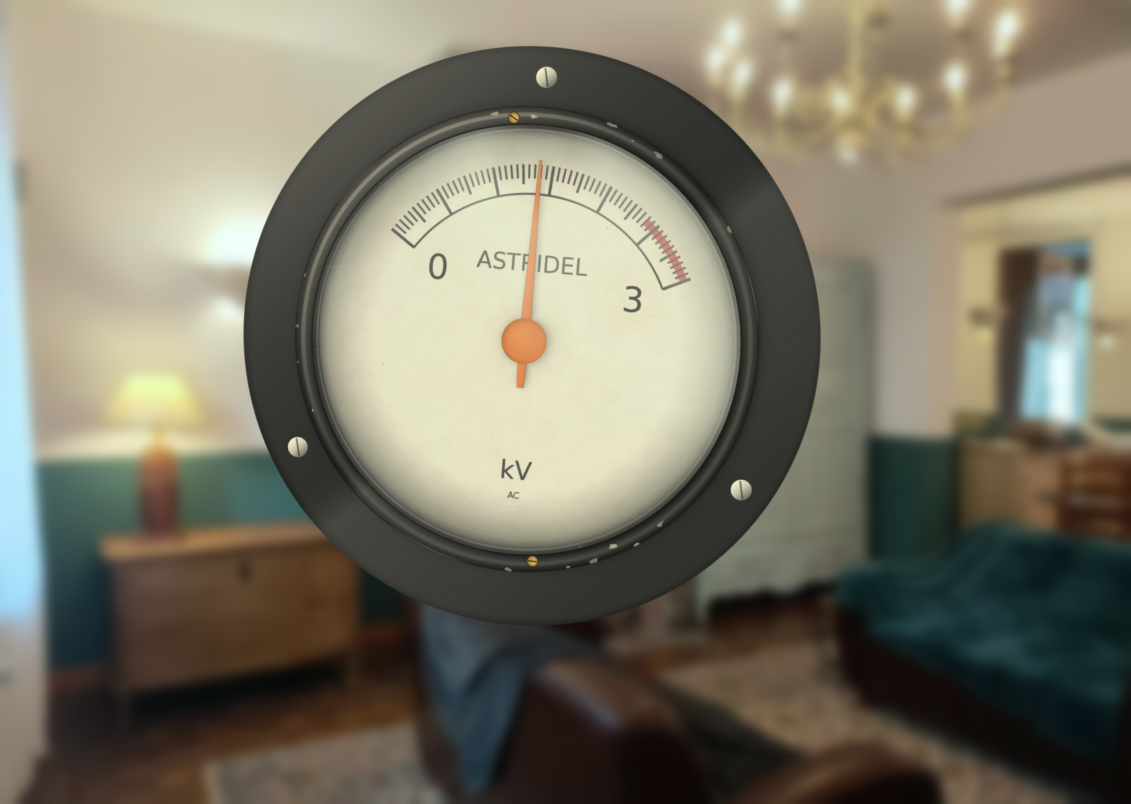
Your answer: 1.4 kV
